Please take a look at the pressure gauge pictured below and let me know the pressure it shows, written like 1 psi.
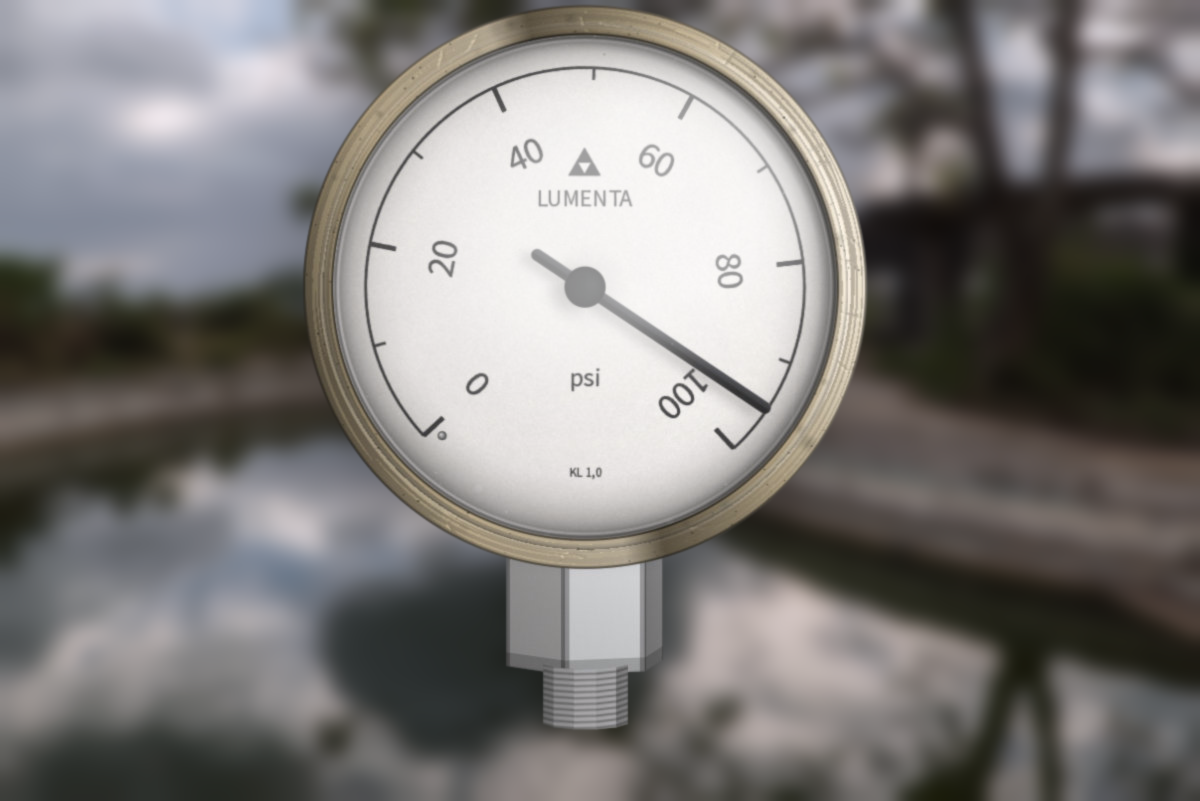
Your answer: 95 psi
